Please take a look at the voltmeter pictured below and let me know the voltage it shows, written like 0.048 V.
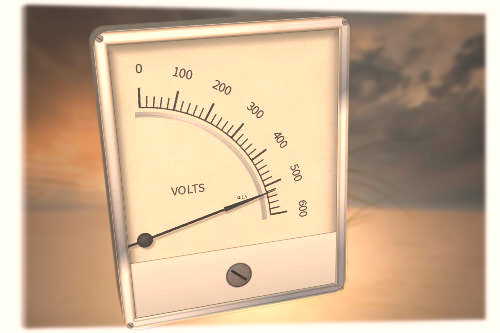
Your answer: 520 V
